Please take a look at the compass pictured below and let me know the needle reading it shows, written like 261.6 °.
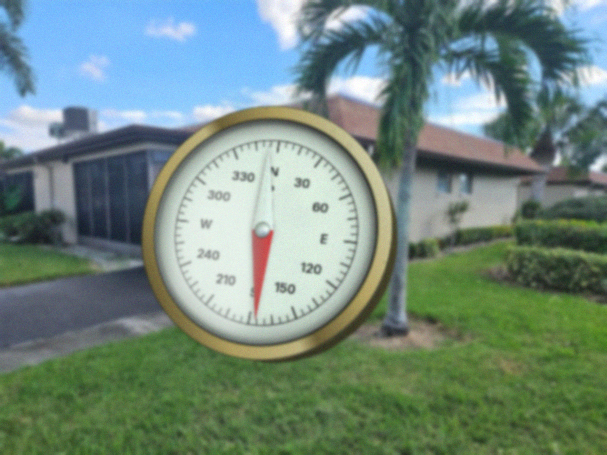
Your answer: 175 °
